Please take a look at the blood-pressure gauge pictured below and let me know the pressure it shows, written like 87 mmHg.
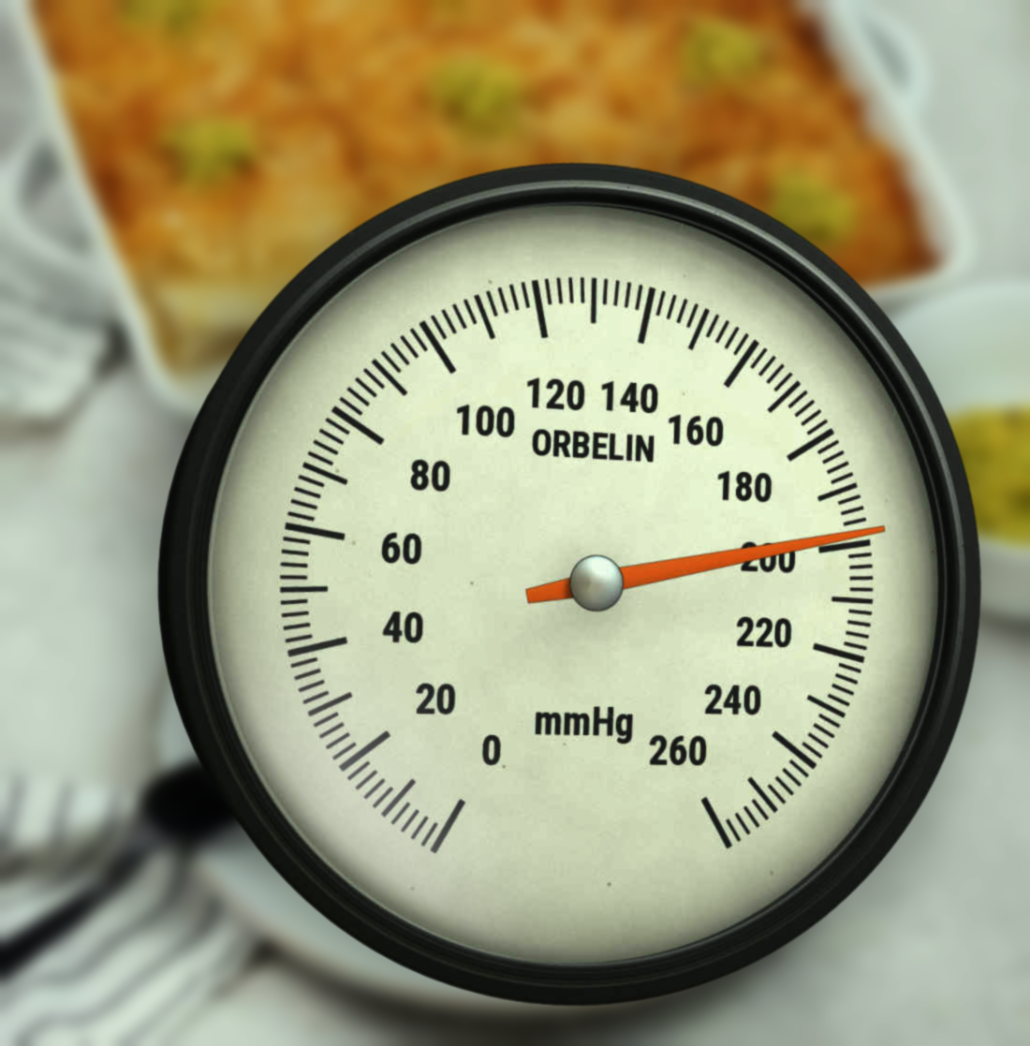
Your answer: 198 mmHg
